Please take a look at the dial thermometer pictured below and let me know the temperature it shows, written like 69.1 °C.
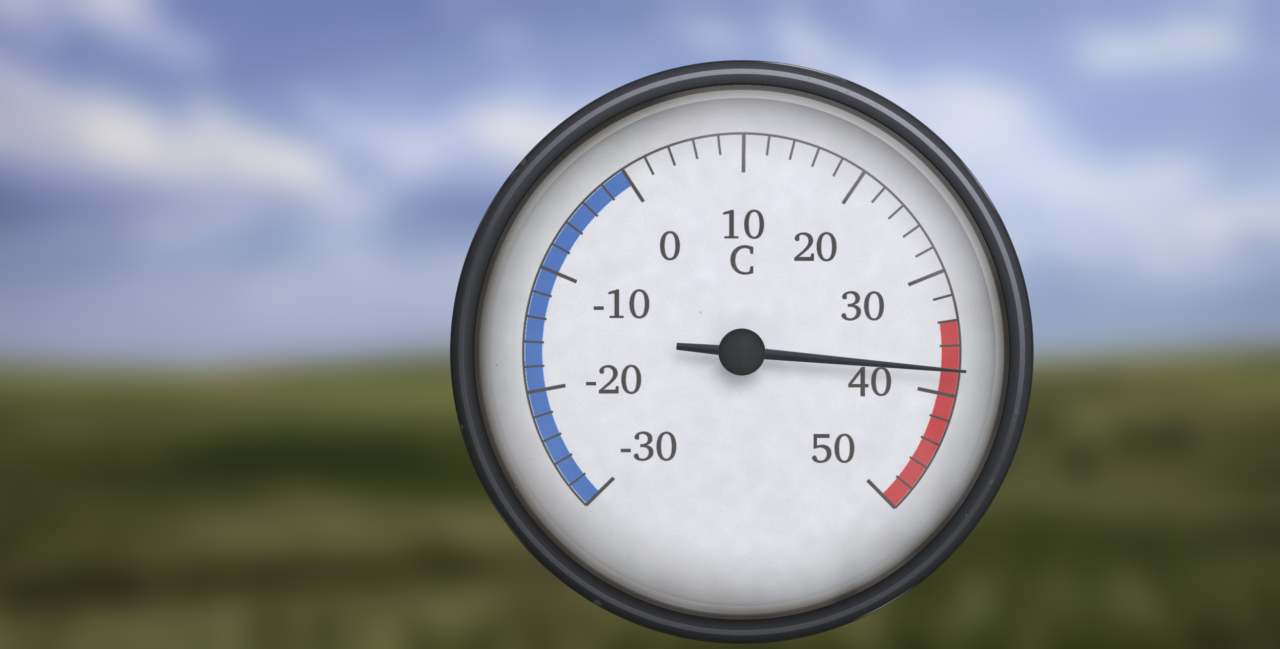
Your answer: 38 °C
